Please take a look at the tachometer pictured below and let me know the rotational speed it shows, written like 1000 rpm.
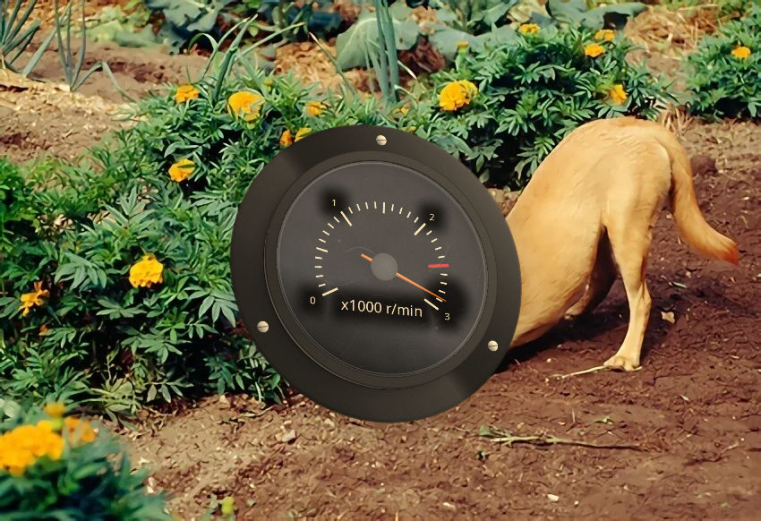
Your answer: 2900 rpm
